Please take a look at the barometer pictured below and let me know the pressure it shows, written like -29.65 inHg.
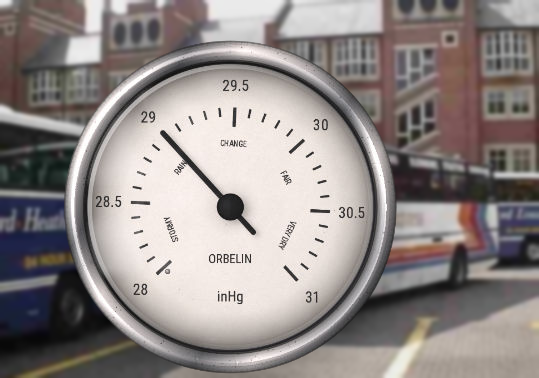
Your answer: 29 inHg
